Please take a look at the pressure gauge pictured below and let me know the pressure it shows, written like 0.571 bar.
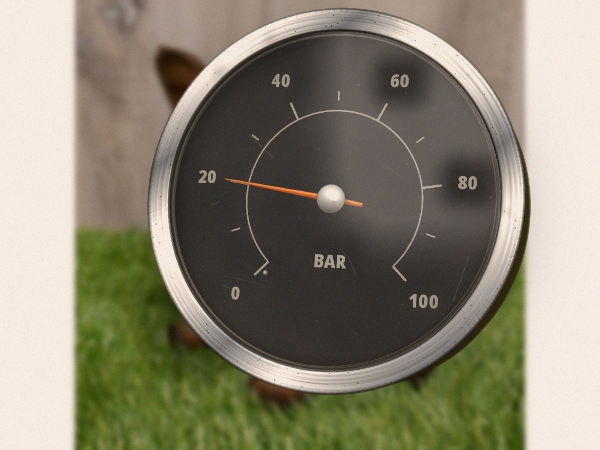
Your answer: 20 bar
